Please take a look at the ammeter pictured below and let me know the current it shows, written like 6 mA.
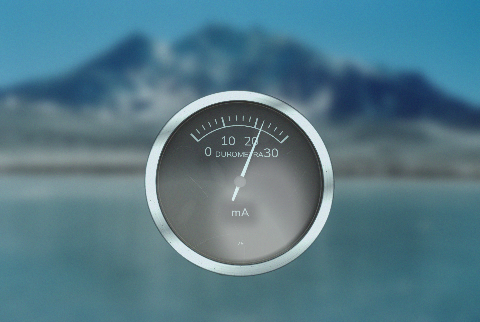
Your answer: 22 mA
